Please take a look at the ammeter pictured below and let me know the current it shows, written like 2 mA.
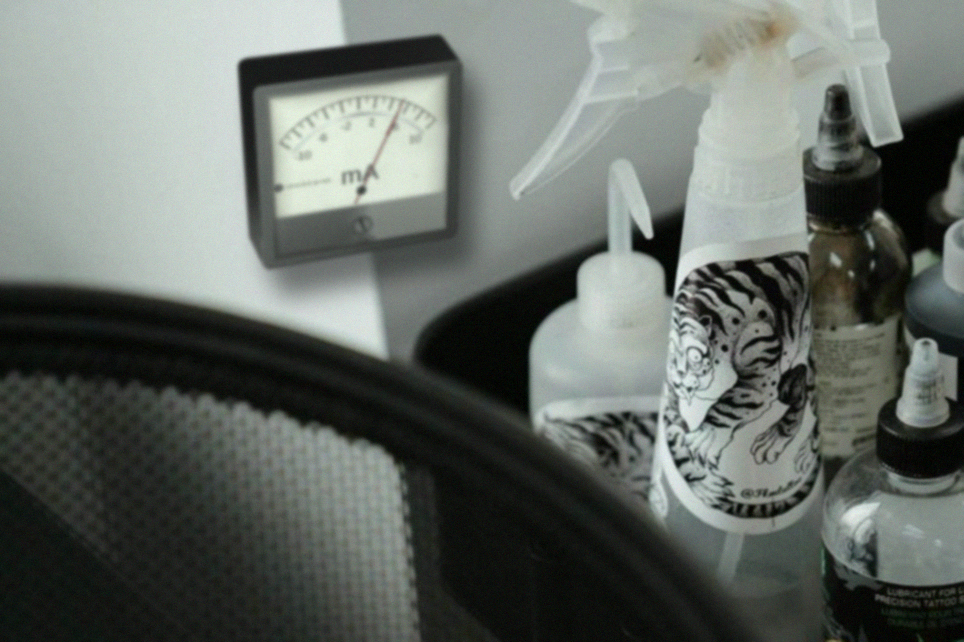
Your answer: 5 mA
